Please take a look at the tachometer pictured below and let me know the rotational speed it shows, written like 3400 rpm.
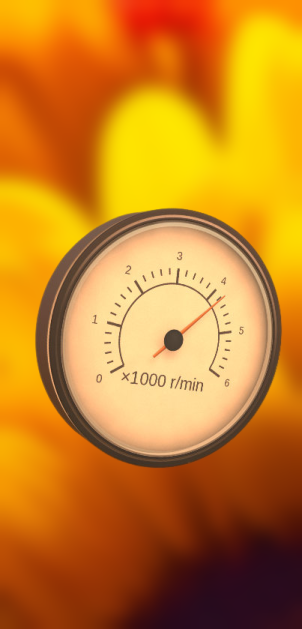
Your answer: 4200 rpm
